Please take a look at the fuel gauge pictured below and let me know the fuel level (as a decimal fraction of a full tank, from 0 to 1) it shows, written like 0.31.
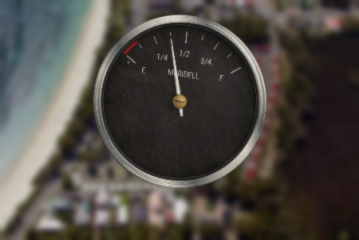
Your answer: 0.375
